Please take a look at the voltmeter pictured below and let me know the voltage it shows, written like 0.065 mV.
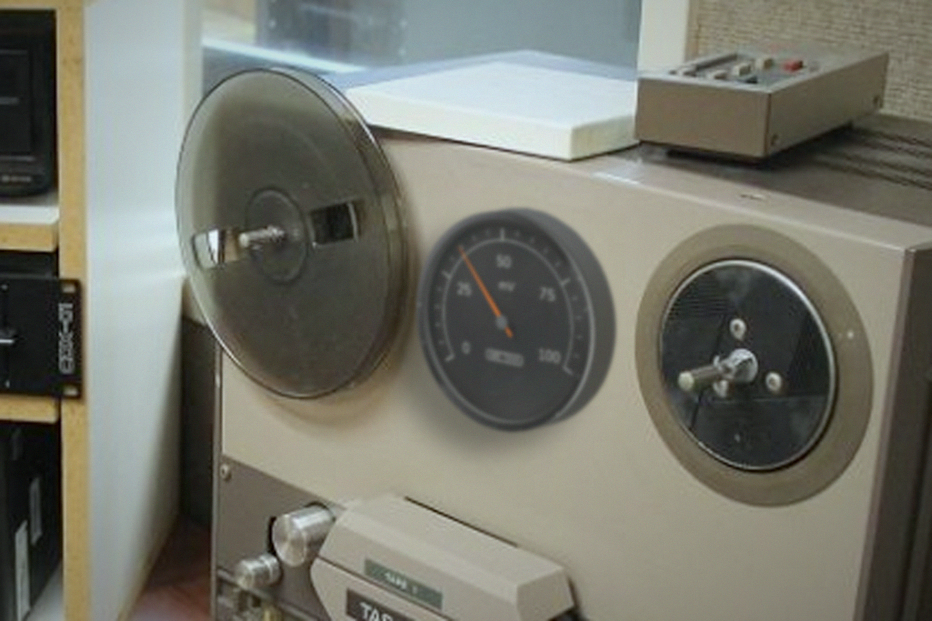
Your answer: 35 mV
